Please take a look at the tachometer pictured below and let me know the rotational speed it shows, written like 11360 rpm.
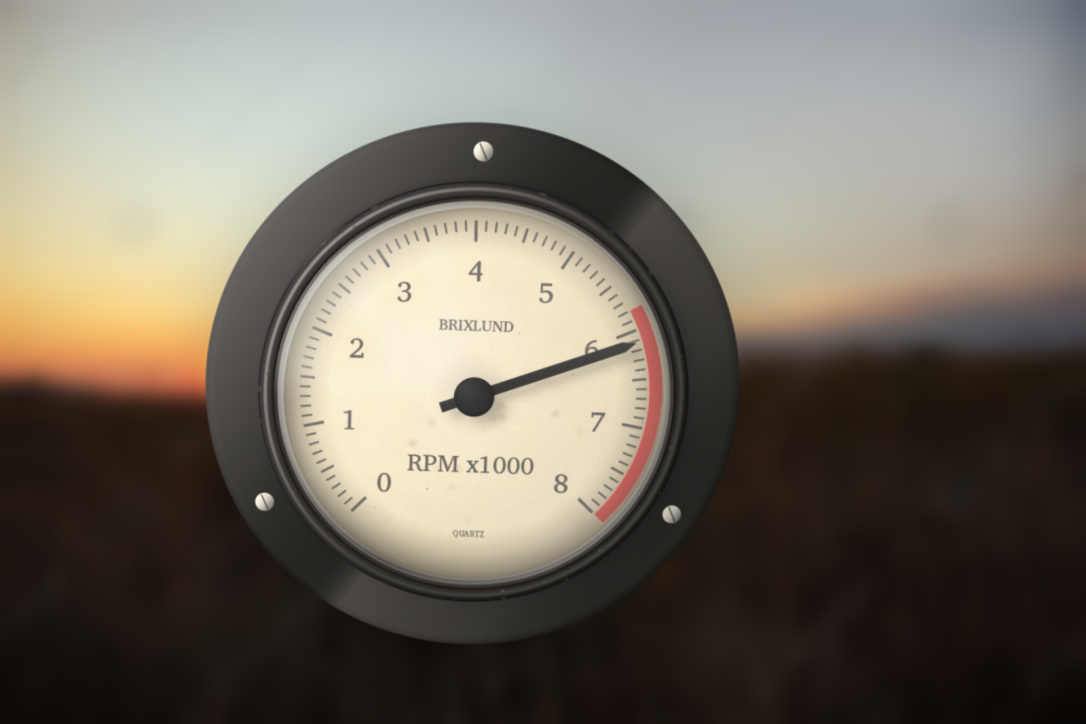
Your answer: 6100 rpm
